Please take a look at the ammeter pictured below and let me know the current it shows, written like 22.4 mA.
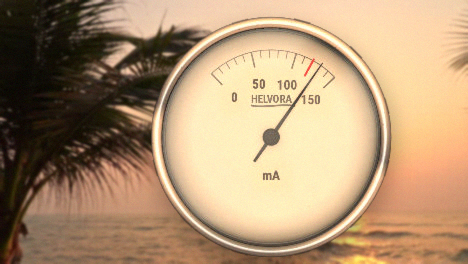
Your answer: 130 mA
